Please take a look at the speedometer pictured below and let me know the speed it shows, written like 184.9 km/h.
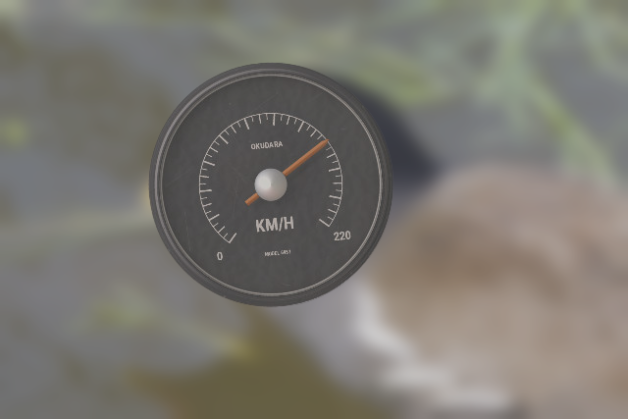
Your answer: 160 km/h
